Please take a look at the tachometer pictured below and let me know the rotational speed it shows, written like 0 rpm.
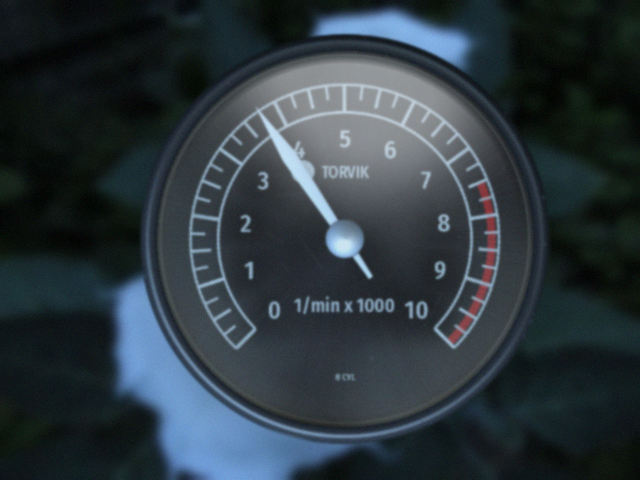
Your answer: 3750 rpm
